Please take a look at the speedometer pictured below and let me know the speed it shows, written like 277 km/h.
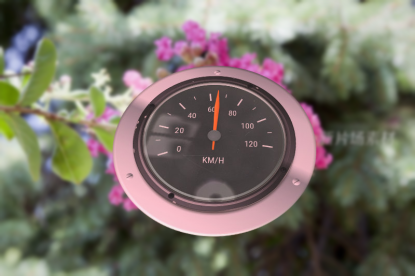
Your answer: 65 km/h
